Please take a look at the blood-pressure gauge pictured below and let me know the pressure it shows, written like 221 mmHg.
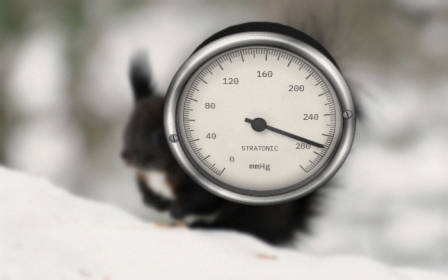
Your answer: 270 mmHg
